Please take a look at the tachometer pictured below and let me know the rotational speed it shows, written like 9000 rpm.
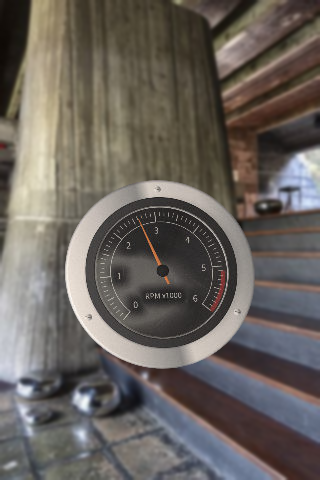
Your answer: 2600 rpm
